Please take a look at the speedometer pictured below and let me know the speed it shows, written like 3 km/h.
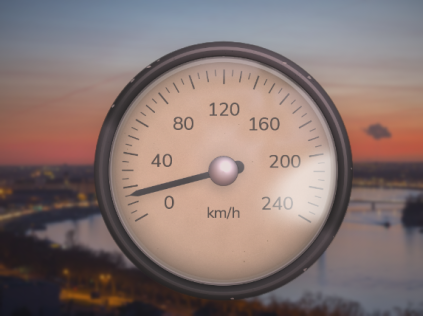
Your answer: 15 km/h
